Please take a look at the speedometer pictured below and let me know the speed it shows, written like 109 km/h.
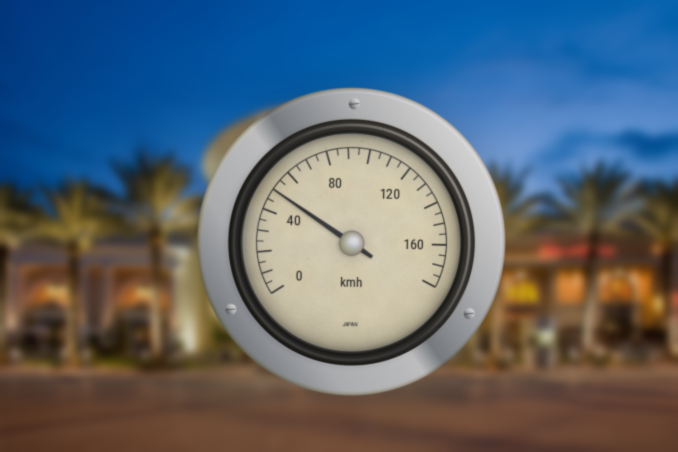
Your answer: 50 km/h
